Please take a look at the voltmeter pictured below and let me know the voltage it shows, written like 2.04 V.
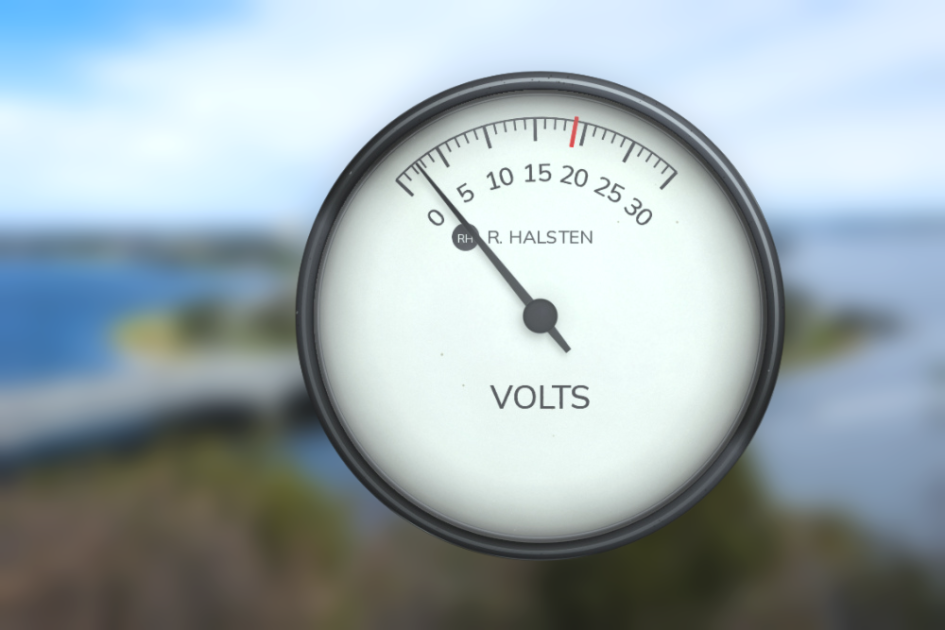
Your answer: 2.5 V
